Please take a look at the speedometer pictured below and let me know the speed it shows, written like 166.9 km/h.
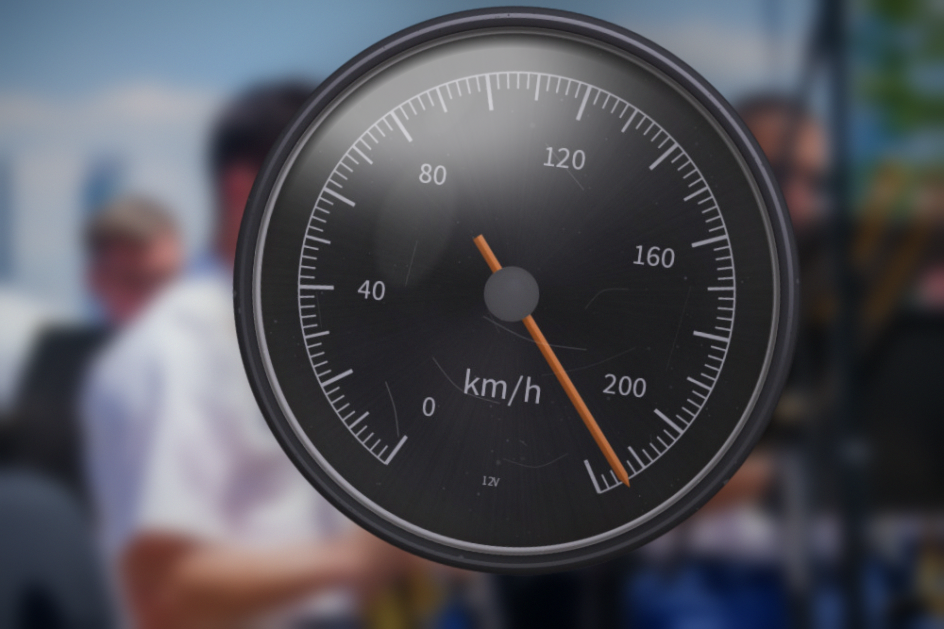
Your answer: 214 km/h
